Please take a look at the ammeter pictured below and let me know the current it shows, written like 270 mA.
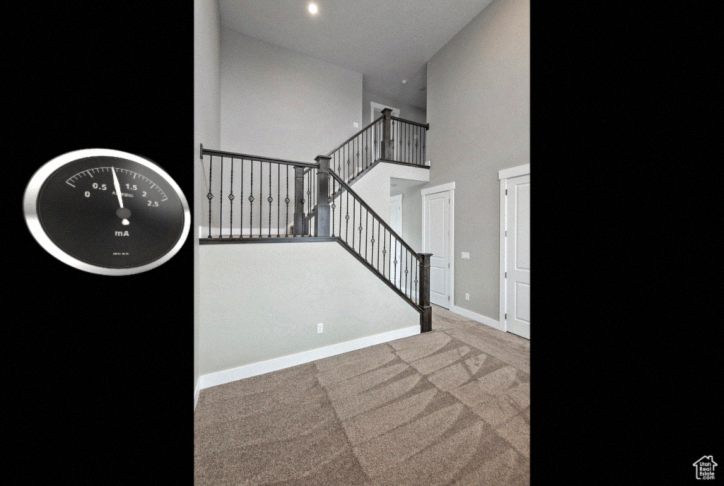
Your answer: 1 mA
